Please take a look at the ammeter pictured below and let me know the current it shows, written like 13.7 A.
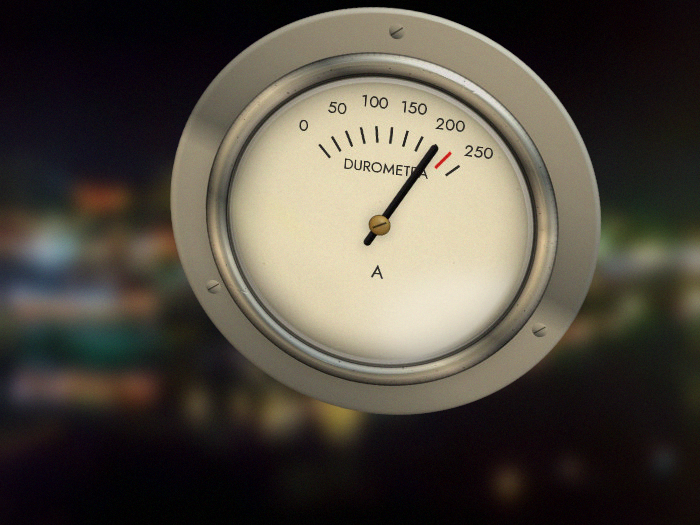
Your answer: 200 A
